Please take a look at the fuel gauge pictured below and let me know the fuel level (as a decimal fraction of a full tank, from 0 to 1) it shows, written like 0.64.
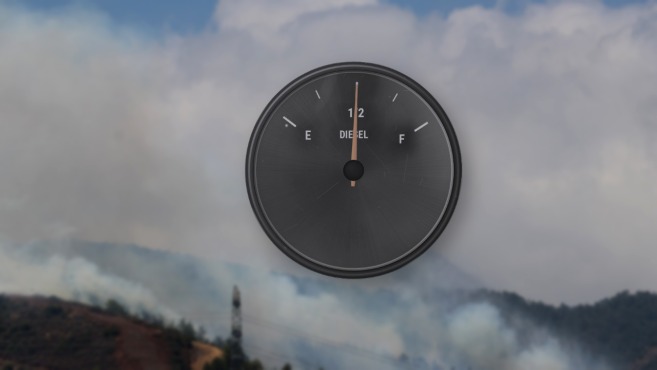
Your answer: 0.5
